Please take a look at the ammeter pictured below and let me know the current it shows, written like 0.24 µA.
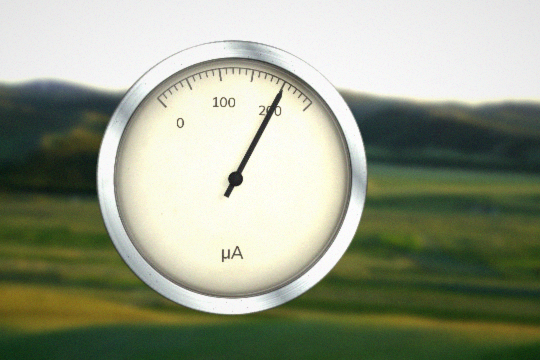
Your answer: 200 µA
